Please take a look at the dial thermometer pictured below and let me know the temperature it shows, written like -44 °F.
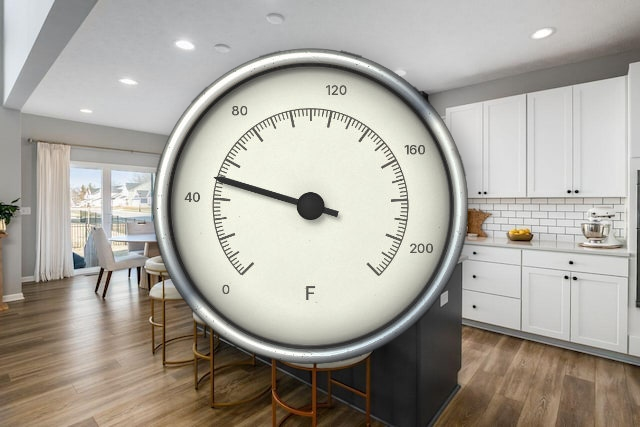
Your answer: 50 °F
